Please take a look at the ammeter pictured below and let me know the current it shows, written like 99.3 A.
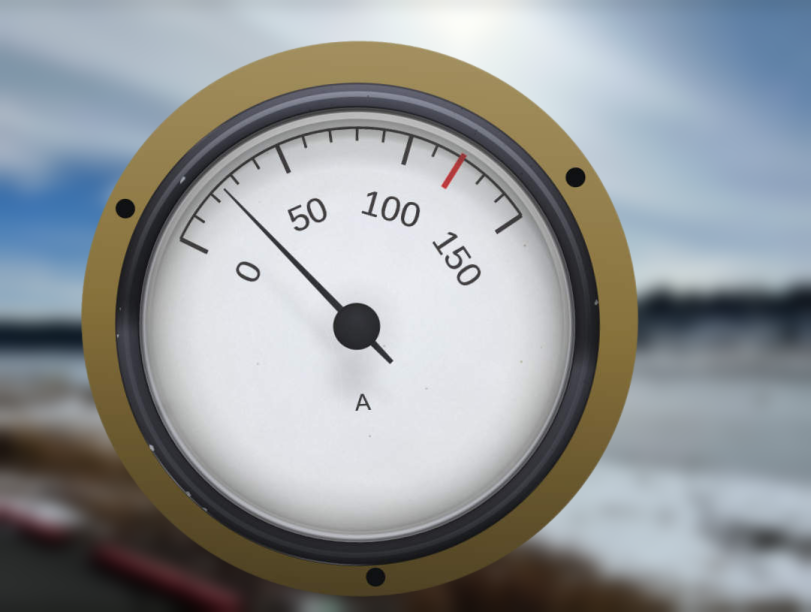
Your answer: 25 A
